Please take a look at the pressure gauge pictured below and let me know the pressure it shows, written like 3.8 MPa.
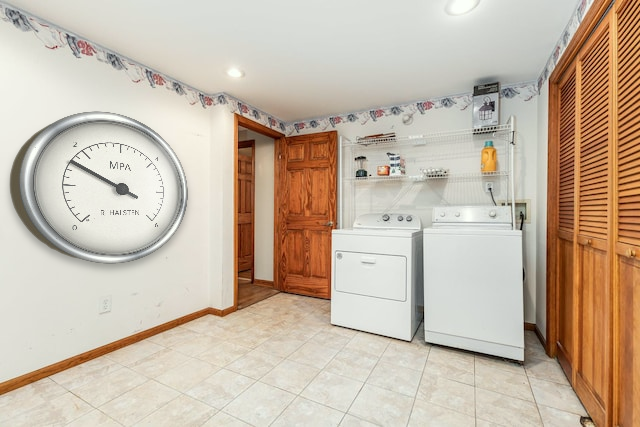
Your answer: 1.6 MPa
